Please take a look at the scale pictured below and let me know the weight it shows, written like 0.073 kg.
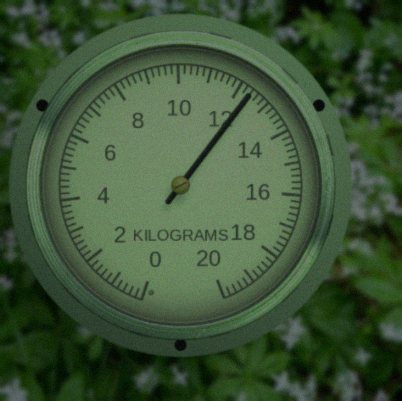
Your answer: 12.4 kg
